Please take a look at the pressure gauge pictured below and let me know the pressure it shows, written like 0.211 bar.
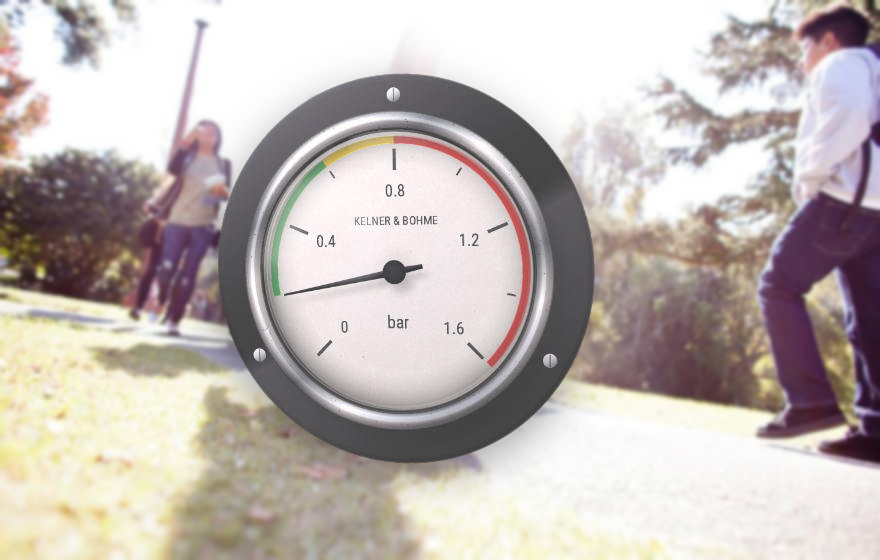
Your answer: 0.2 bar
